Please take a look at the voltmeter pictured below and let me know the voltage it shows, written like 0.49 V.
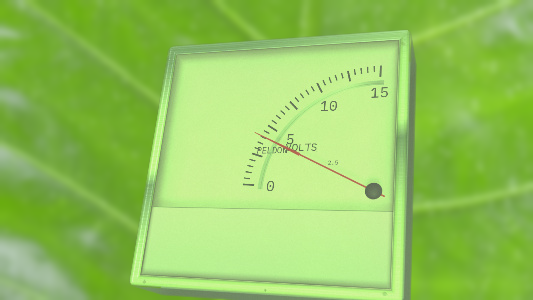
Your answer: 4 V
